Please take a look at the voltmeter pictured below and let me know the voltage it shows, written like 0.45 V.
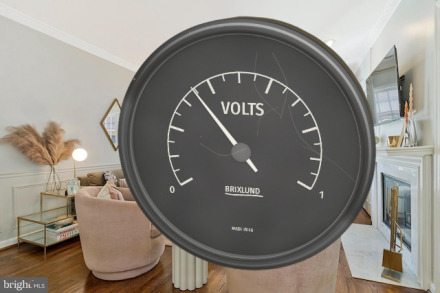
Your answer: 0.35 V
